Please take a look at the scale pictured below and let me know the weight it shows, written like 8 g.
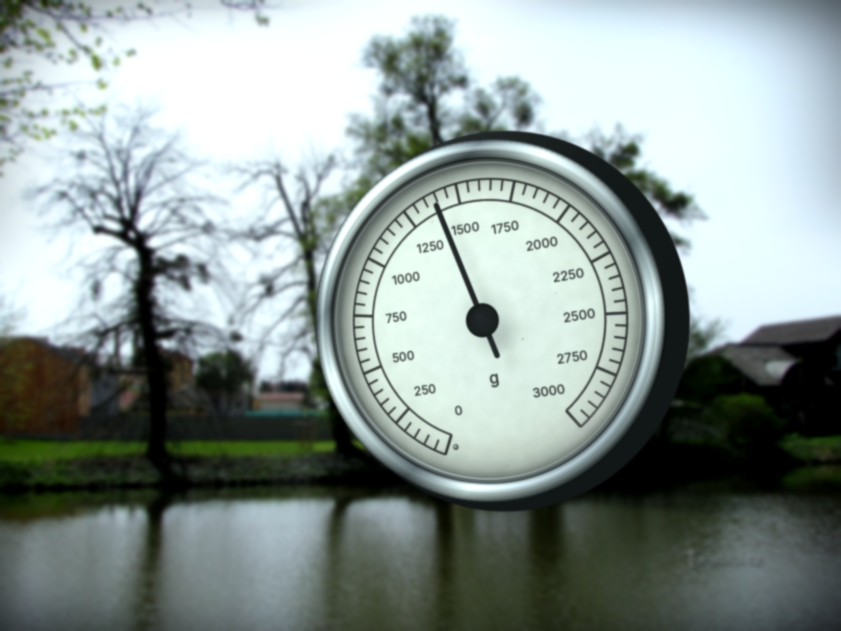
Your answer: 1400 g
